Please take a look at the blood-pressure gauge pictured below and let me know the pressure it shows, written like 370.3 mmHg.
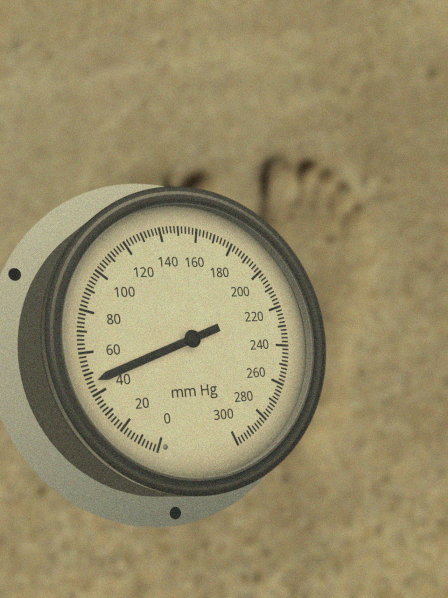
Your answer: 46 mmHg
